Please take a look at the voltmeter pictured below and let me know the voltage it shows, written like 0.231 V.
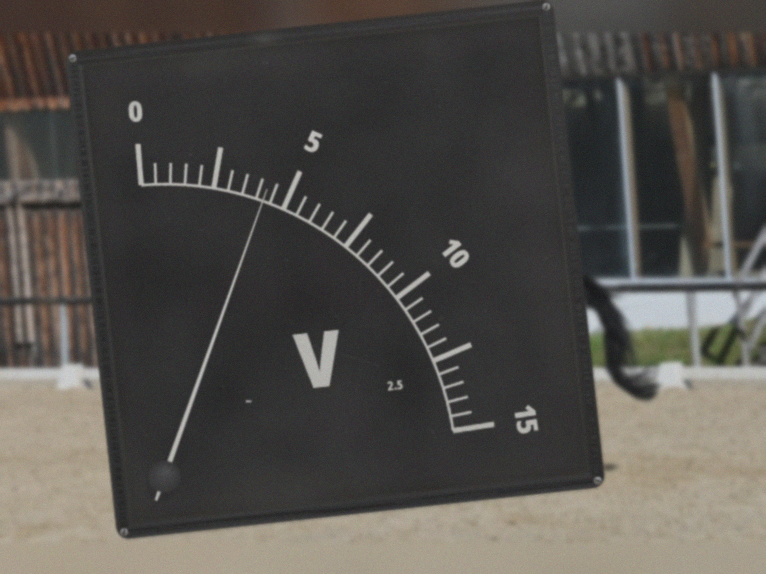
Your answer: 4.25 V
